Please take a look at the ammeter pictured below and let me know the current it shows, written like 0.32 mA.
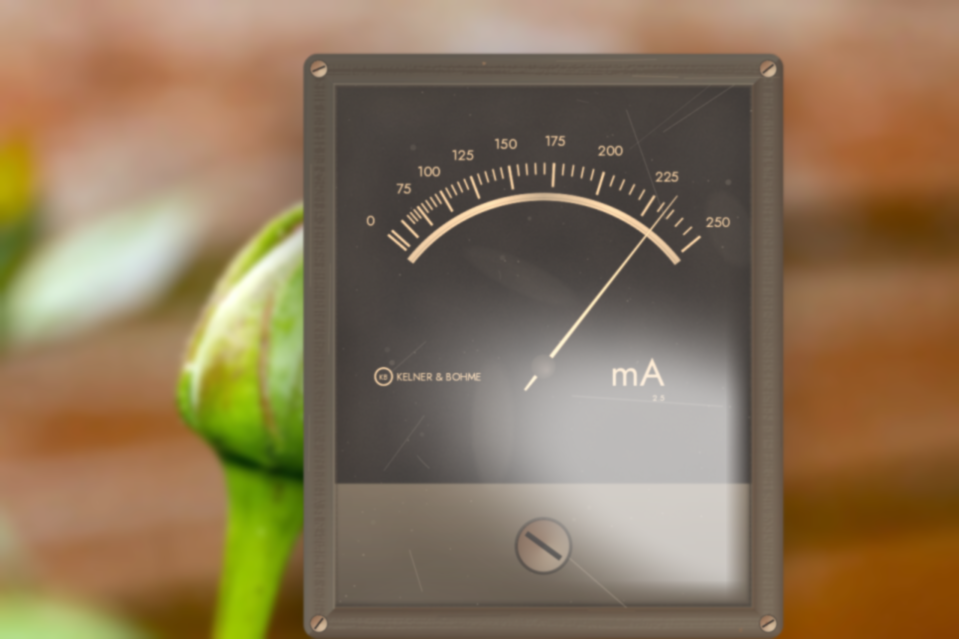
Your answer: 232.5 mA
